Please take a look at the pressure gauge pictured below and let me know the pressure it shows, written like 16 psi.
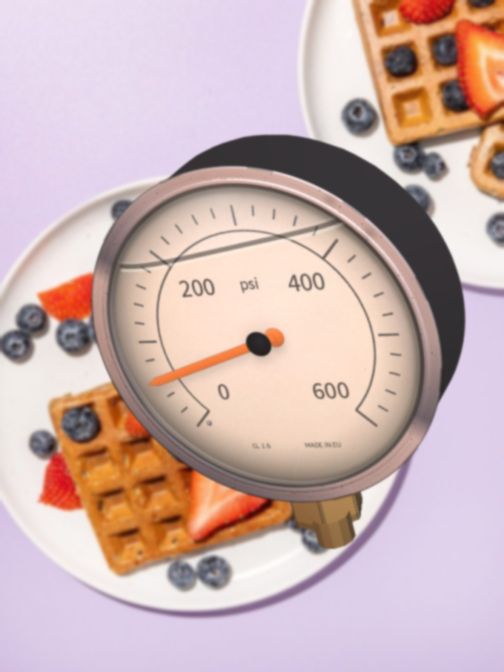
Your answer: 60 psi
